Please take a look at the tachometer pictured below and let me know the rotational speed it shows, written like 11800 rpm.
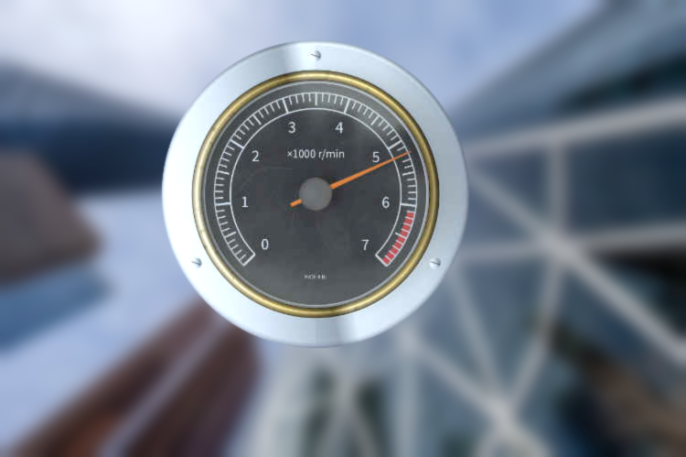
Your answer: 5200 rpm
